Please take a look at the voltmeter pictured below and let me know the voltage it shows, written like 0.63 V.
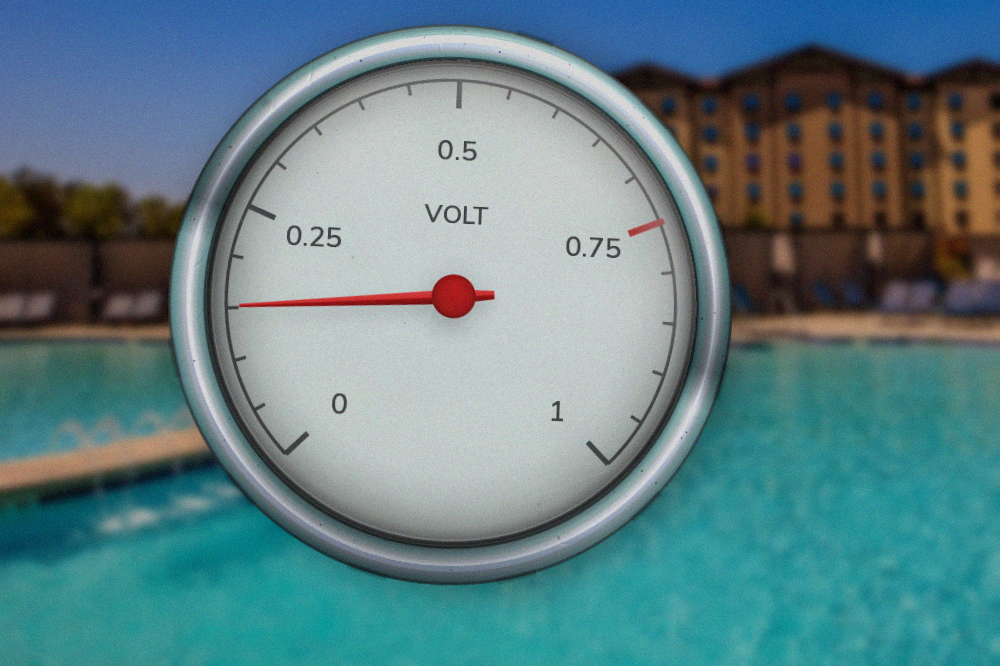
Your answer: 0.15 V
